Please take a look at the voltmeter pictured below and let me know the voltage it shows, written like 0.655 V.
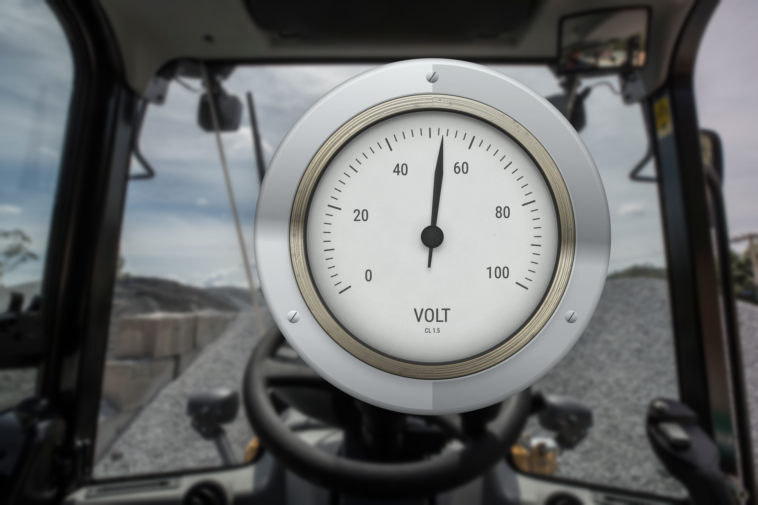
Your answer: 53 V
